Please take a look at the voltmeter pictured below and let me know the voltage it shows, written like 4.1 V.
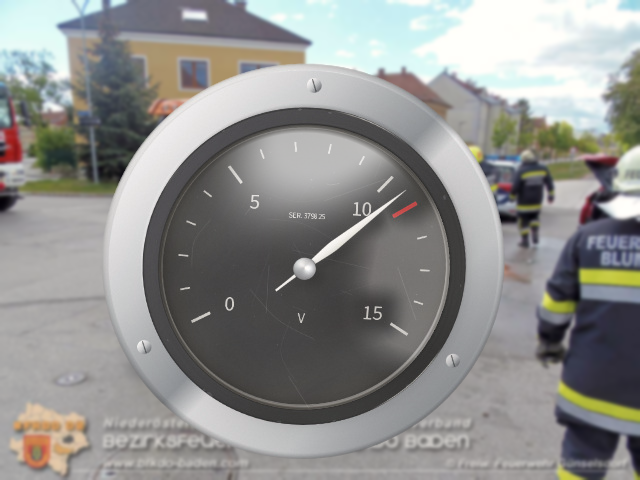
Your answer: 10.5 V
